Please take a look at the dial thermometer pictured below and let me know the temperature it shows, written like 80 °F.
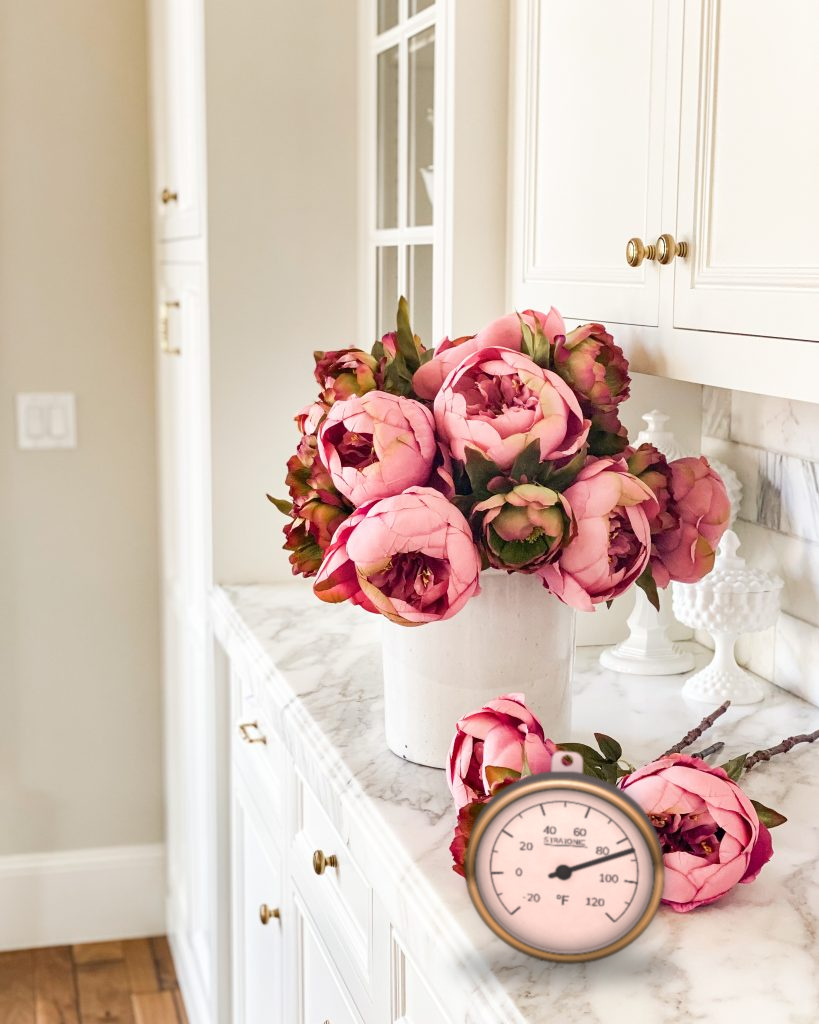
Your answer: 85 °F
